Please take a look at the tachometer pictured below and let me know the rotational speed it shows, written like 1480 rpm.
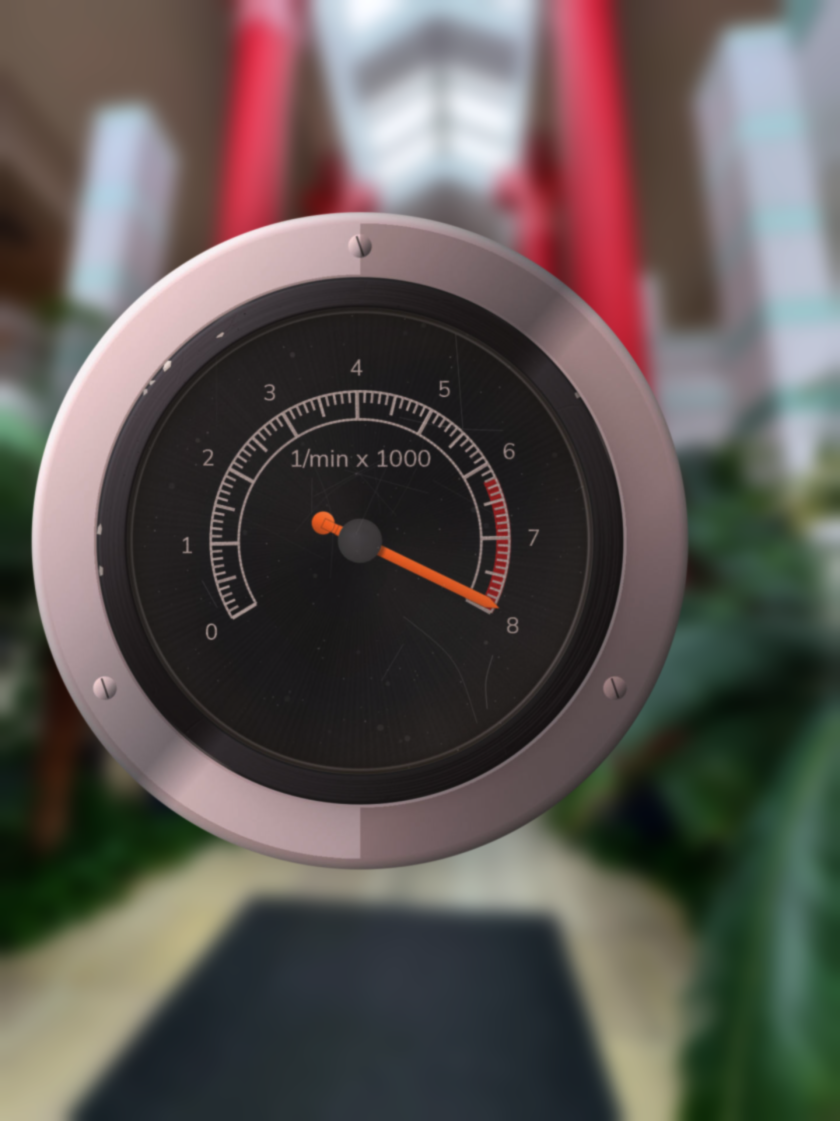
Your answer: 7900 rpm
